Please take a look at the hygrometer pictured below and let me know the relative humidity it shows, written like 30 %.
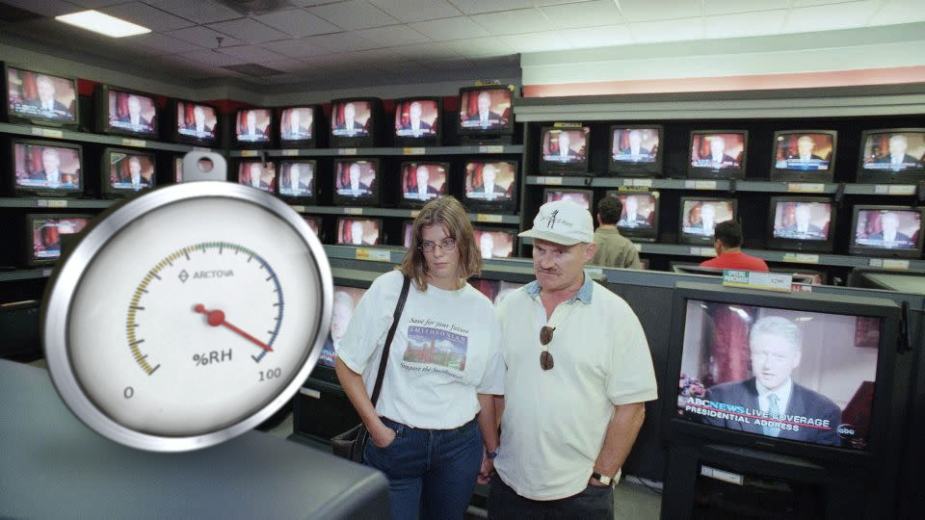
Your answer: 95 %
